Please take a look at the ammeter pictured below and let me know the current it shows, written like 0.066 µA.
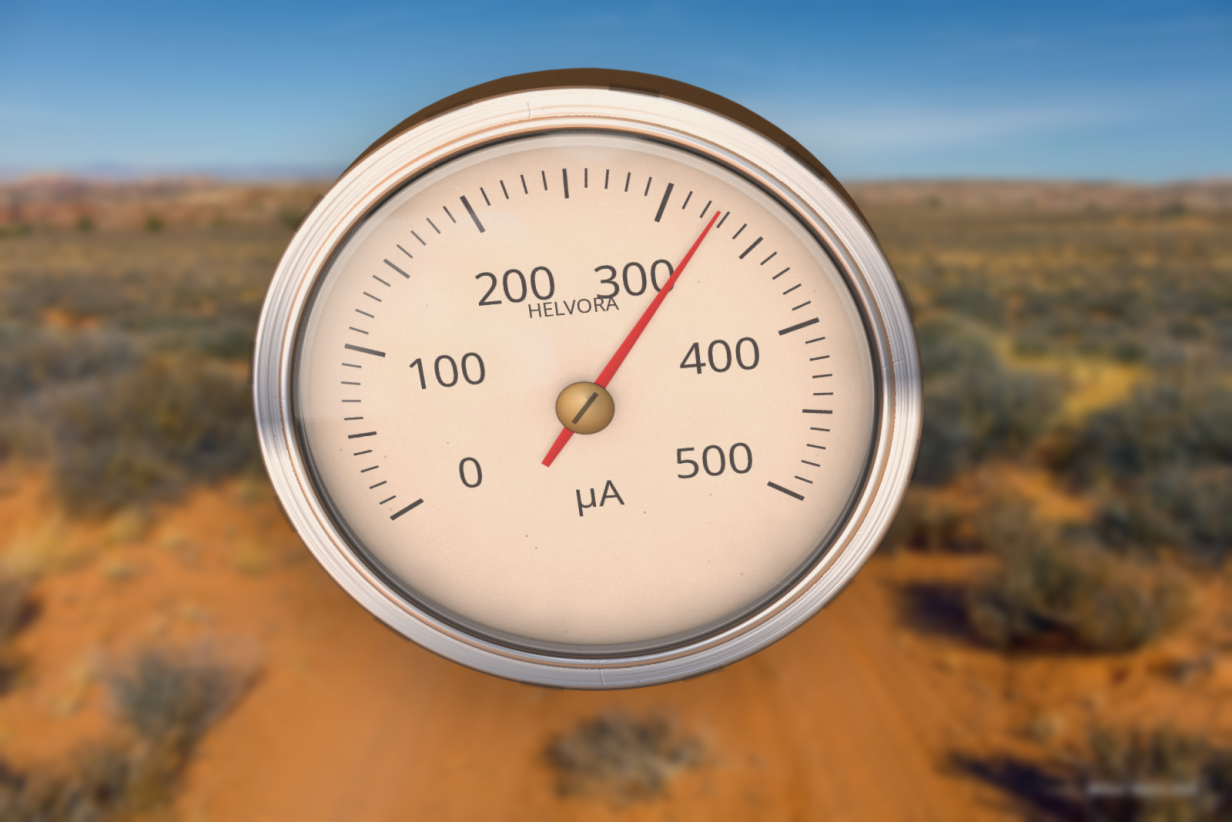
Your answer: 325 µA
